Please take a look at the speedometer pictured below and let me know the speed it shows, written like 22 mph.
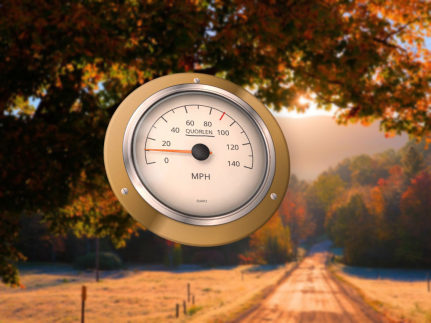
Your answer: 10 mph
